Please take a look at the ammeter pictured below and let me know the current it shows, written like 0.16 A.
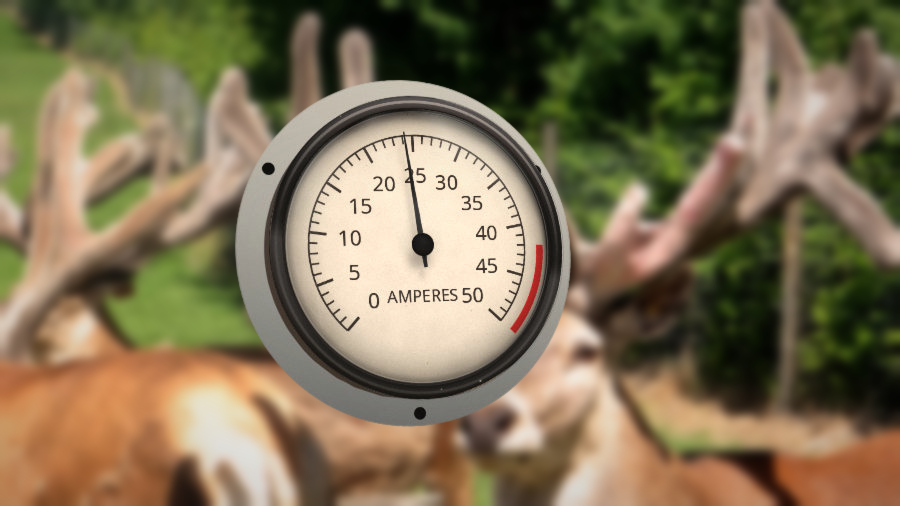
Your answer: 24 A
